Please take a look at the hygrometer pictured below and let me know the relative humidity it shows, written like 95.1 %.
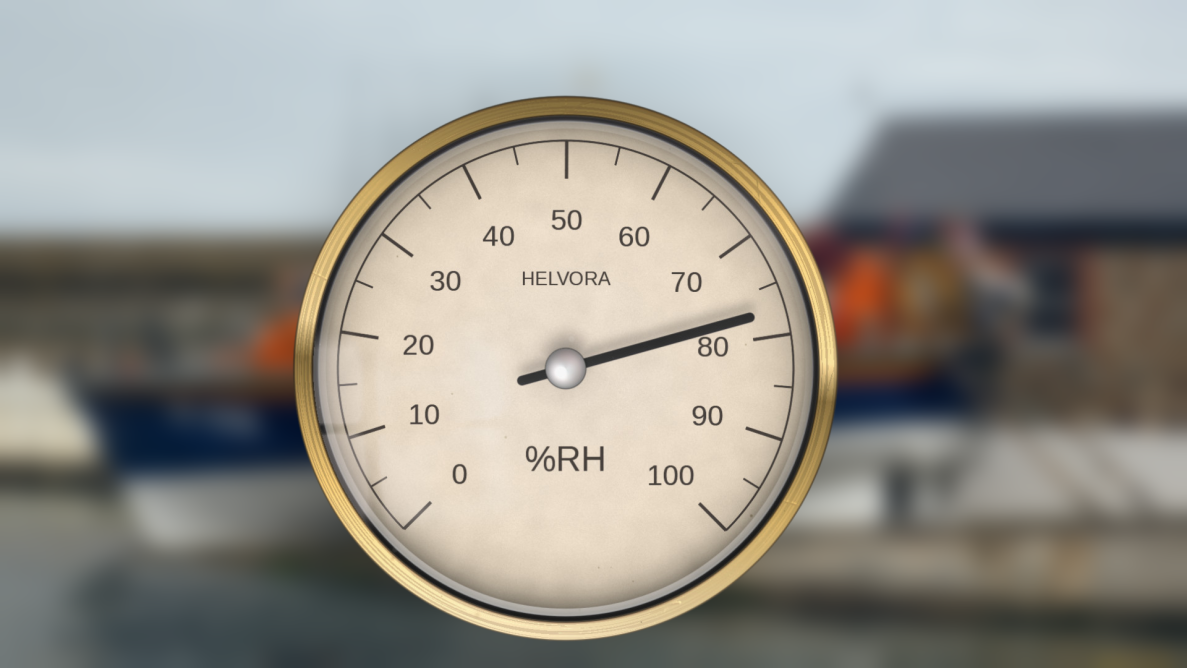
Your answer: 77.5 %
